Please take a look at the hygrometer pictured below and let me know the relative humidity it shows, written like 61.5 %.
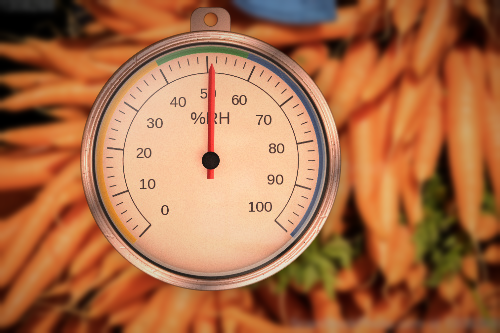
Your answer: 51 %
